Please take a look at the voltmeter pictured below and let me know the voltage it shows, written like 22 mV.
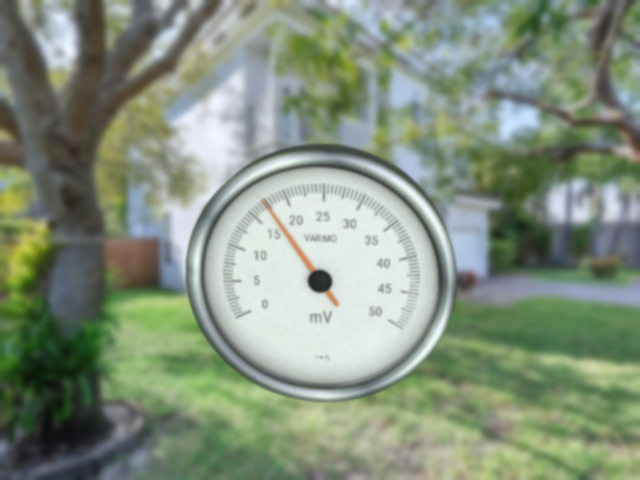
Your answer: 17.5 mV
